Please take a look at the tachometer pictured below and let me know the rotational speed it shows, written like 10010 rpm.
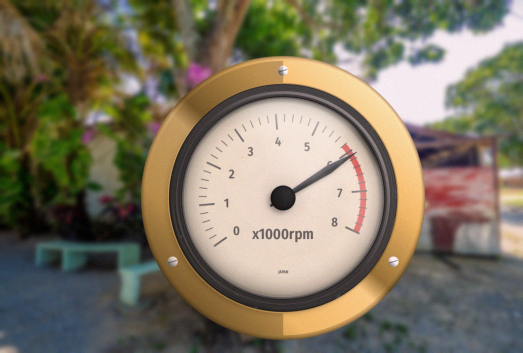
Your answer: 6100 rpm
